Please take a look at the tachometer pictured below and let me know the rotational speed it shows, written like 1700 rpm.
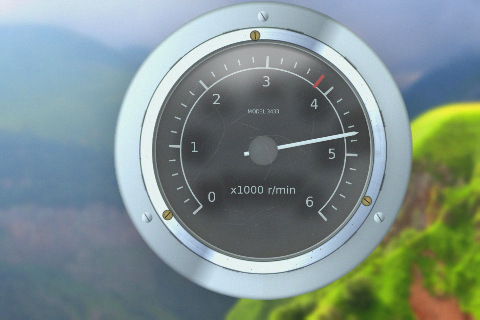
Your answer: 4700 rpm
